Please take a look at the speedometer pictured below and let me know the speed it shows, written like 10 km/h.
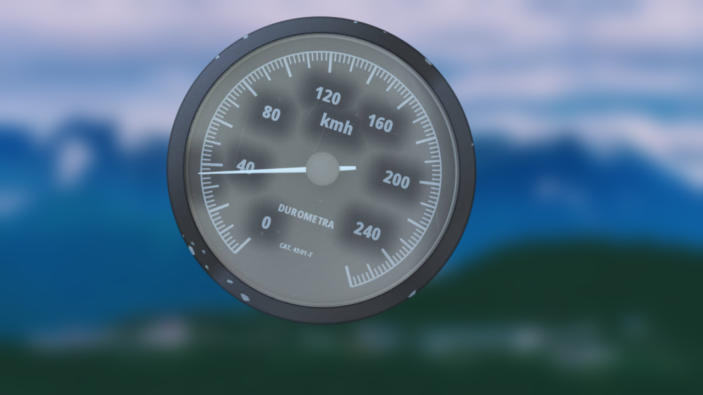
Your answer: 36 km/h
